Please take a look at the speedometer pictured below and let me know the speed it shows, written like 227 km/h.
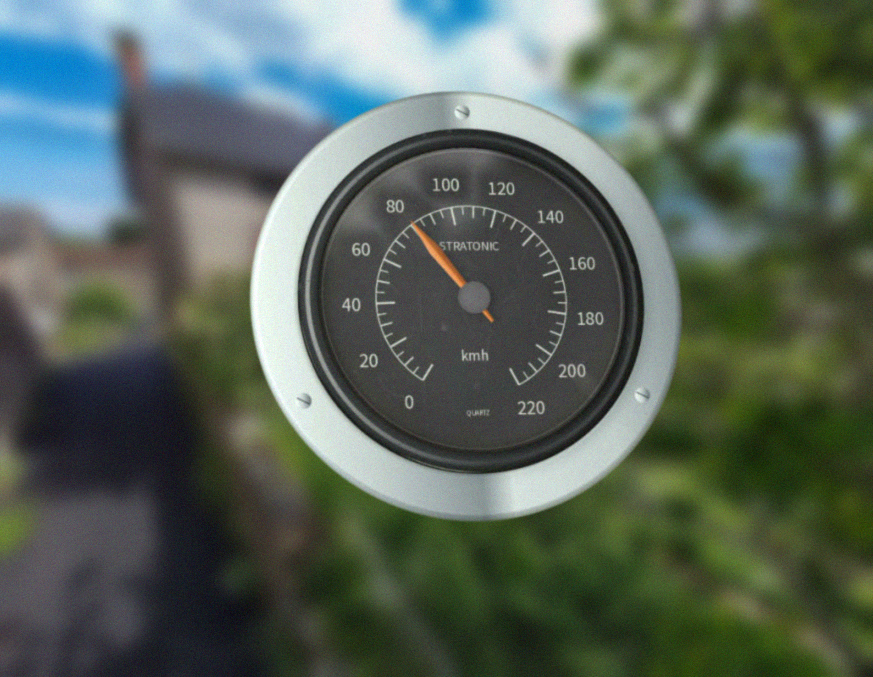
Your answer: 80 km/h
